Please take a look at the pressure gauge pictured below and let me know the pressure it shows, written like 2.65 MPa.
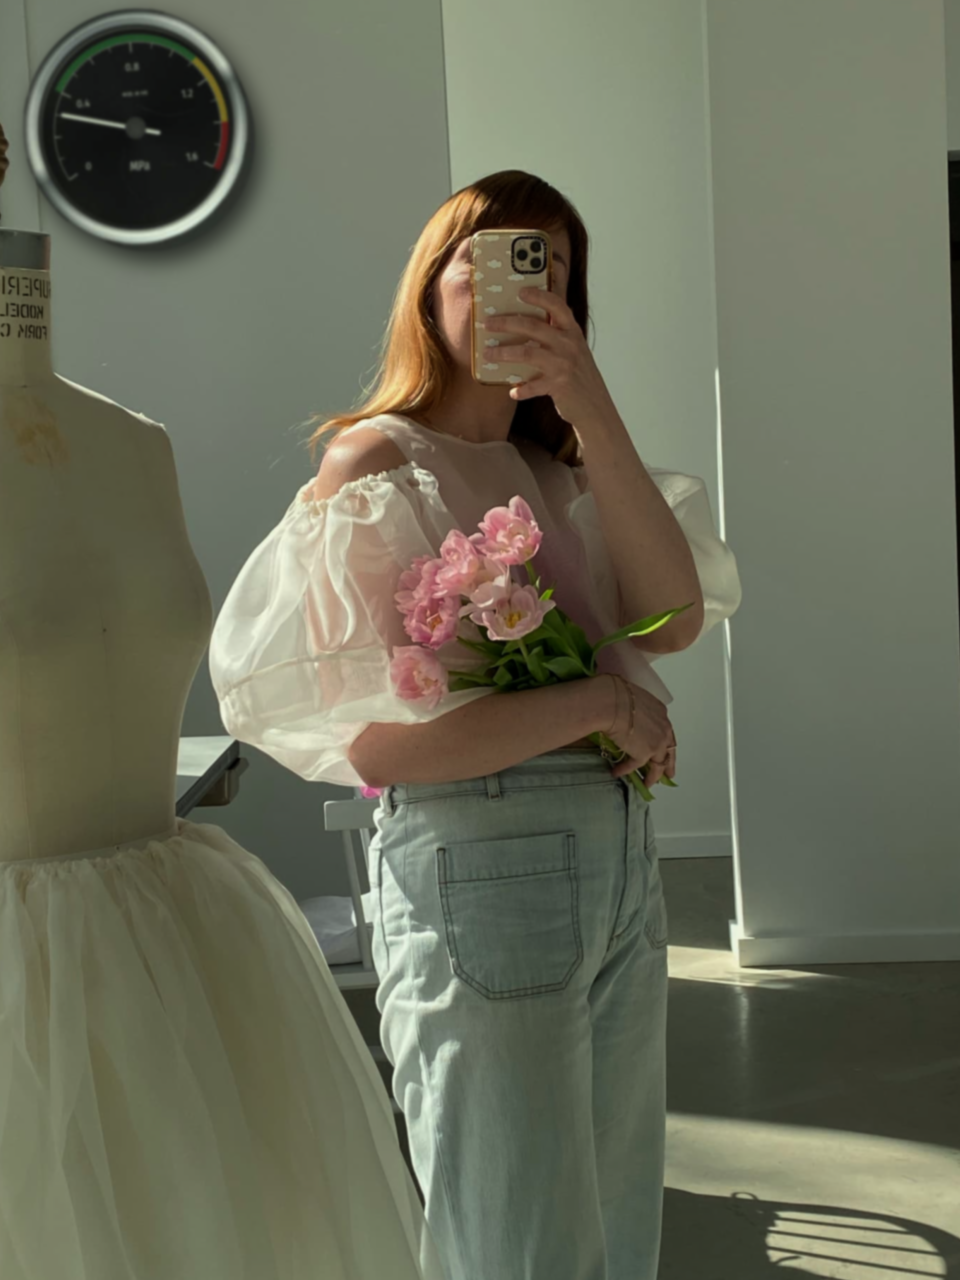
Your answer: 0.3 MPa
